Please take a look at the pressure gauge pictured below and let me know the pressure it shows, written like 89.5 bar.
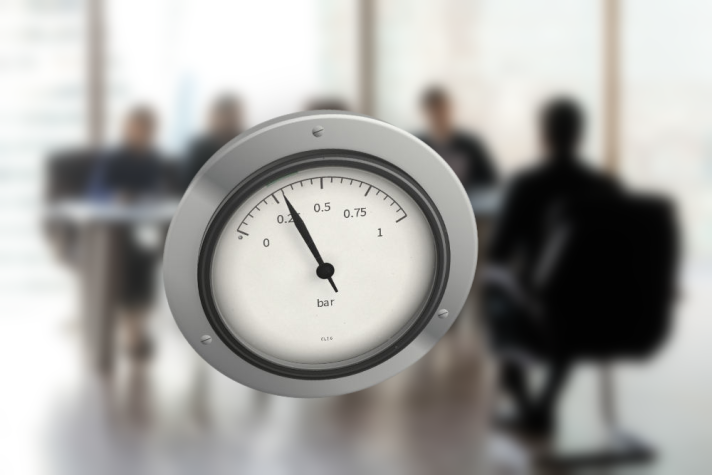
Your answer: 0.3 bar
